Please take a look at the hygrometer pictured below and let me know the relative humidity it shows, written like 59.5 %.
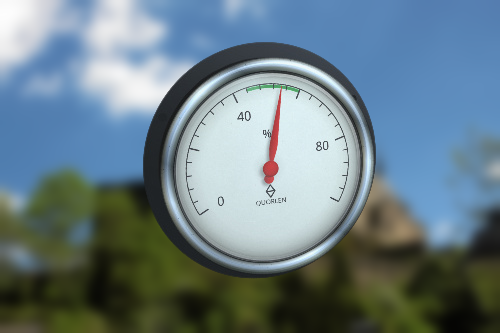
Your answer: 54 %
